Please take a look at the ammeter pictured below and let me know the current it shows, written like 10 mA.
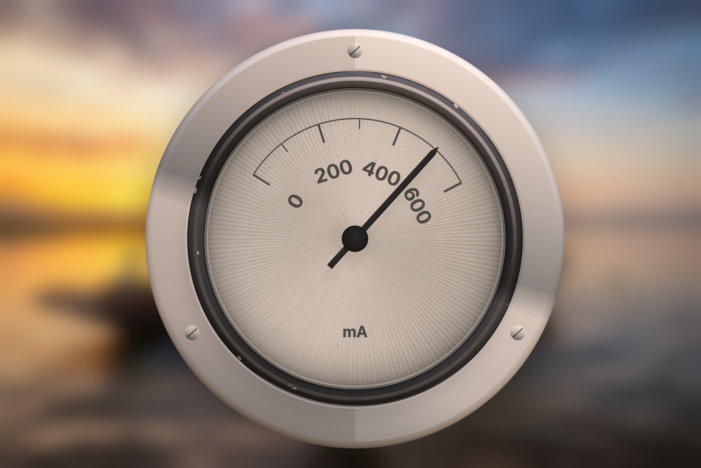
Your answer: 500 mA
